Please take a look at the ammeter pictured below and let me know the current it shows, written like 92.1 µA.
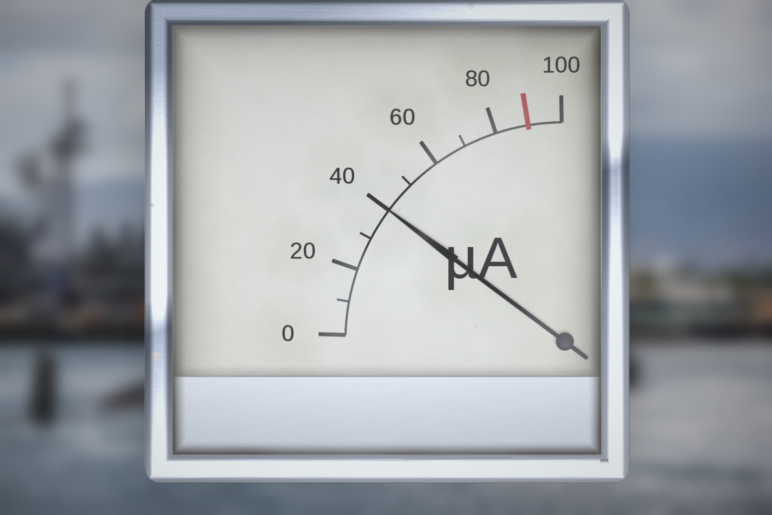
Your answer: 40 µA
